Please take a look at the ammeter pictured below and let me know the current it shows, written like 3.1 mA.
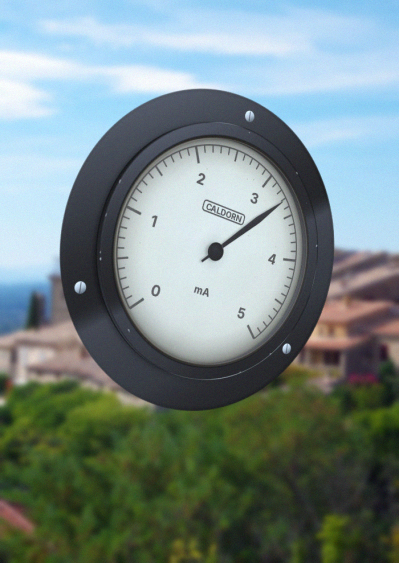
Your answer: 3.3 mA
